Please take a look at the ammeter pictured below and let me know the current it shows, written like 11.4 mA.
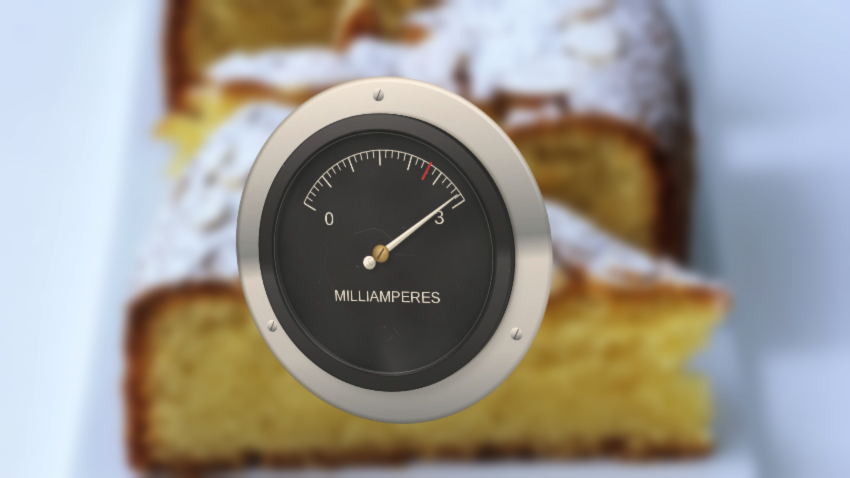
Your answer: 2.9 mA
